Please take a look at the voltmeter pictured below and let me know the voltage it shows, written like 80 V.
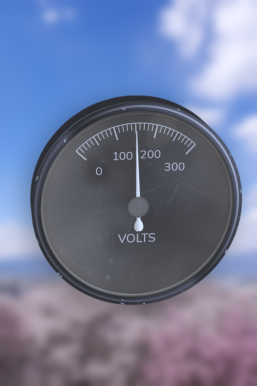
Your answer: 150 V
